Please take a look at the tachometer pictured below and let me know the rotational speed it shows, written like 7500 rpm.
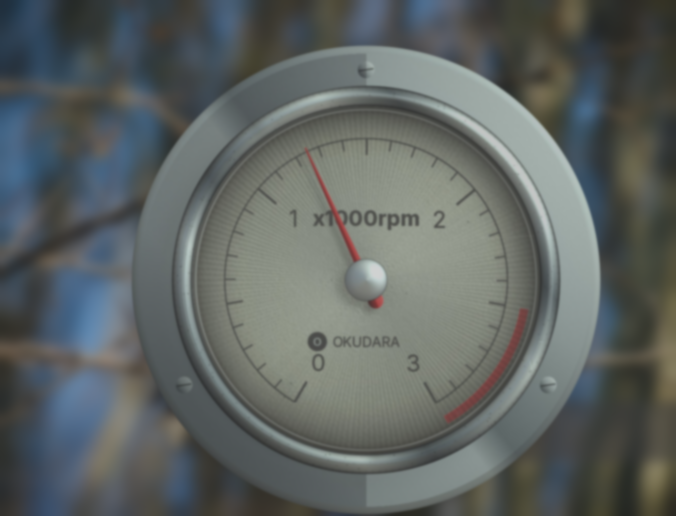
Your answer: 1250 rpm
